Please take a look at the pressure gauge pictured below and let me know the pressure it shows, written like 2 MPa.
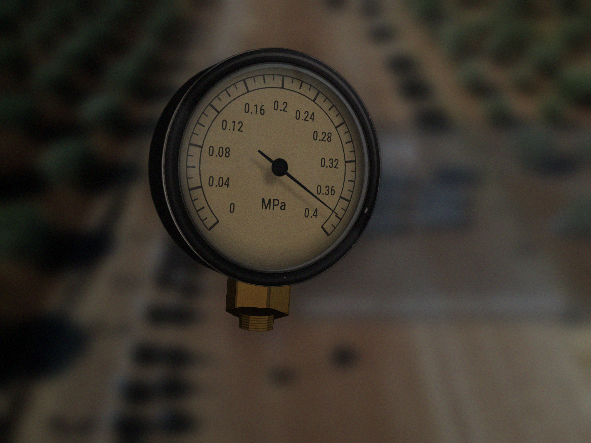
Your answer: 0.38 MPa
